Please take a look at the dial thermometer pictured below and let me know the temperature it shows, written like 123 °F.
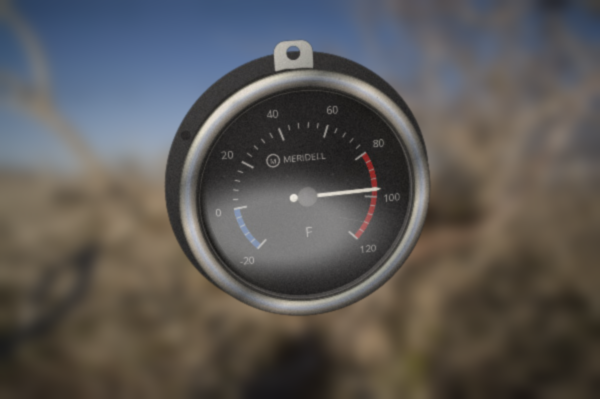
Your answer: 96 °F
